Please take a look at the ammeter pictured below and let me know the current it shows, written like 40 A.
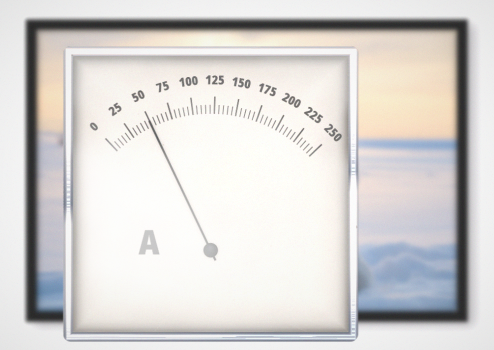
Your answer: 50 A
